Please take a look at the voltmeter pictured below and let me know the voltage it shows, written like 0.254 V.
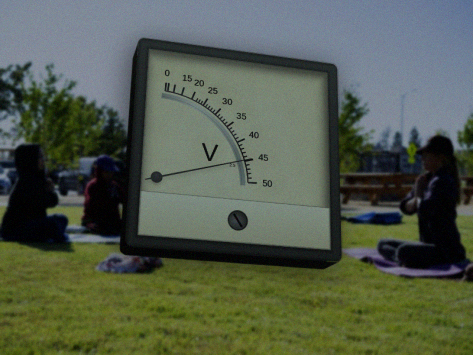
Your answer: 45 V
